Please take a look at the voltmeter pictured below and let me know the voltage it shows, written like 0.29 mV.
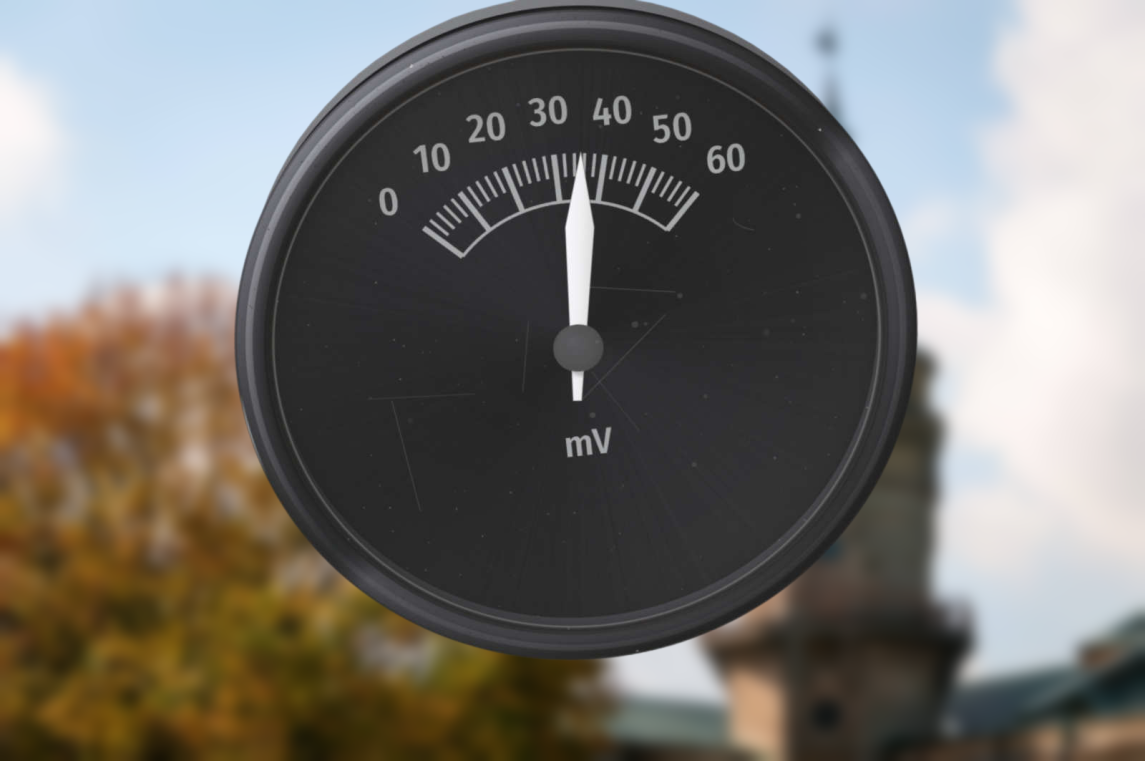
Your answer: 35 mV
